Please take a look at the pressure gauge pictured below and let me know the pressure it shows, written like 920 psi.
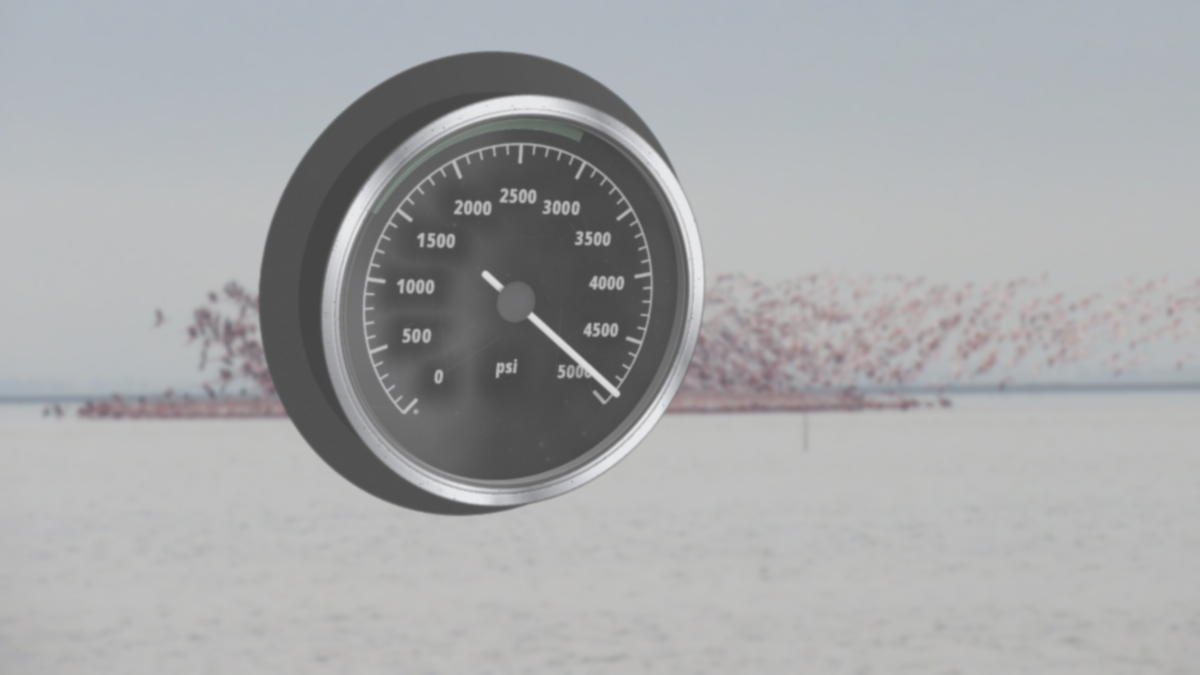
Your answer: 4900 psi
